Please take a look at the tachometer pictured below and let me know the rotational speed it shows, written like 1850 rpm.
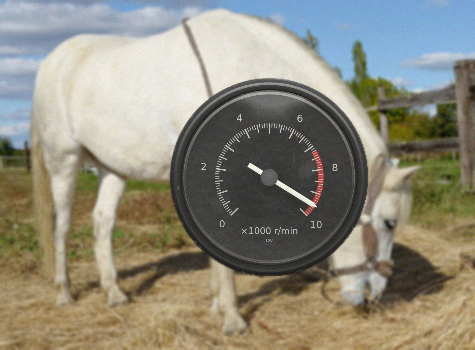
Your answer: 9500 rpm
